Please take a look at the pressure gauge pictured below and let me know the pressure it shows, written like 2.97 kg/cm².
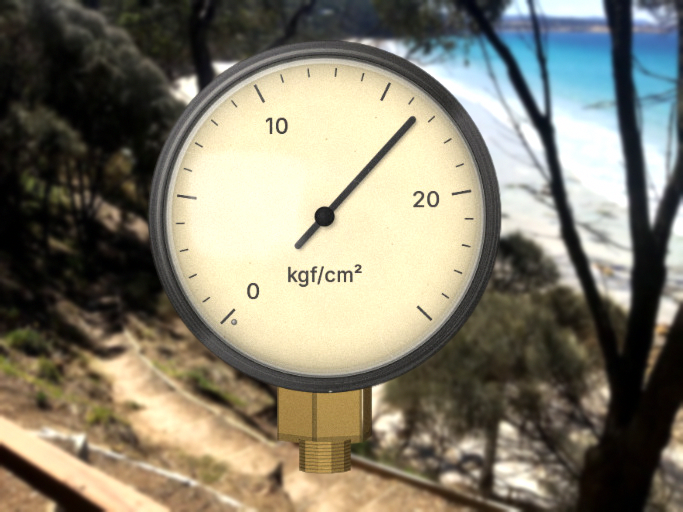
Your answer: 16.5 kg/cm²
